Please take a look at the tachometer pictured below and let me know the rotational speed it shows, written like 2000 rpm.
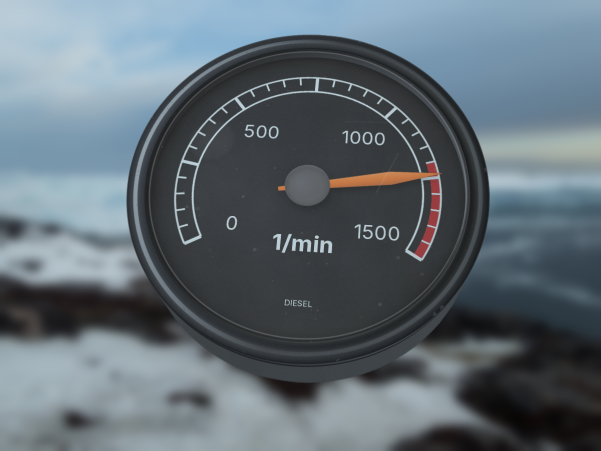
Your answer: 1250 rpm
